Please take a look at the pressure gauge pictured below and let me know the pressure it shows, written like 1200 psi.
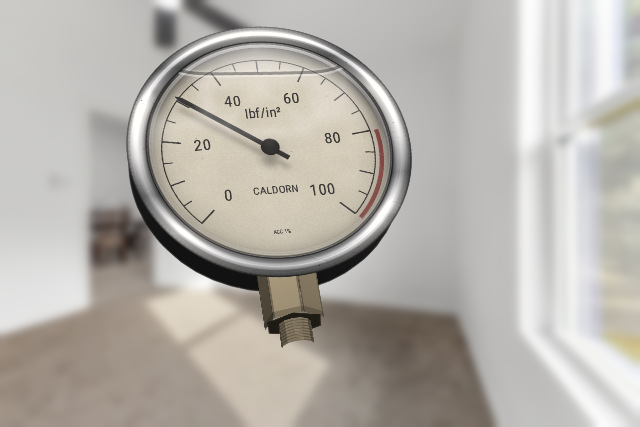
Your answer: 30 psi
